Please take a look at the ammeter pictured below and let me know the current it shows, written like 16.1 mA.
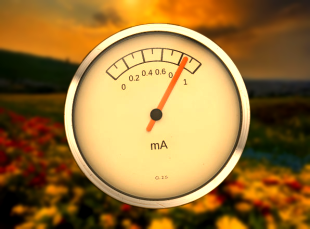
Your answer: 0.85 mA
